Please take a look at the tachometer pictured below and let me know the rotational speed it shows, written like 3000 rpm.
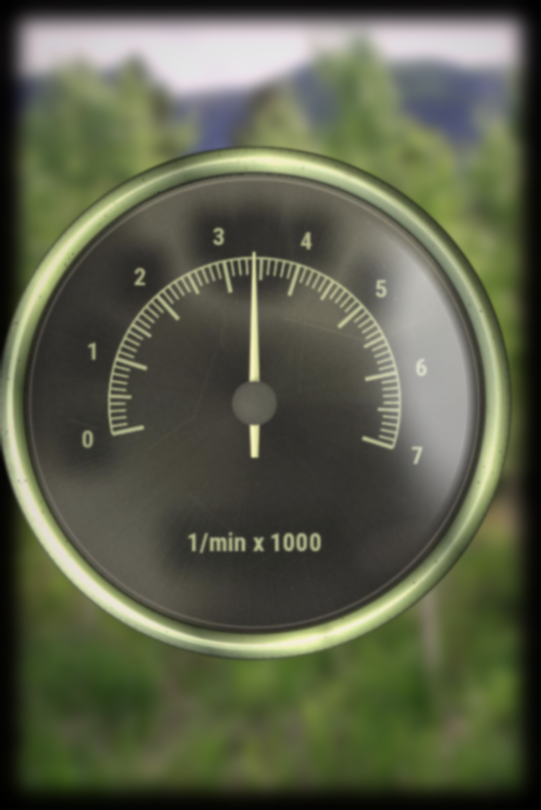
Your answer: 3400 rpm
